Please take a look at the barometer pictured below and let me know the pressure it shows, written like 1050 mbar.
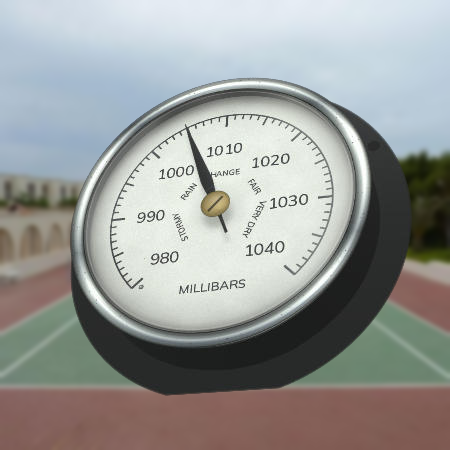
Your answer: 1005 mbar
